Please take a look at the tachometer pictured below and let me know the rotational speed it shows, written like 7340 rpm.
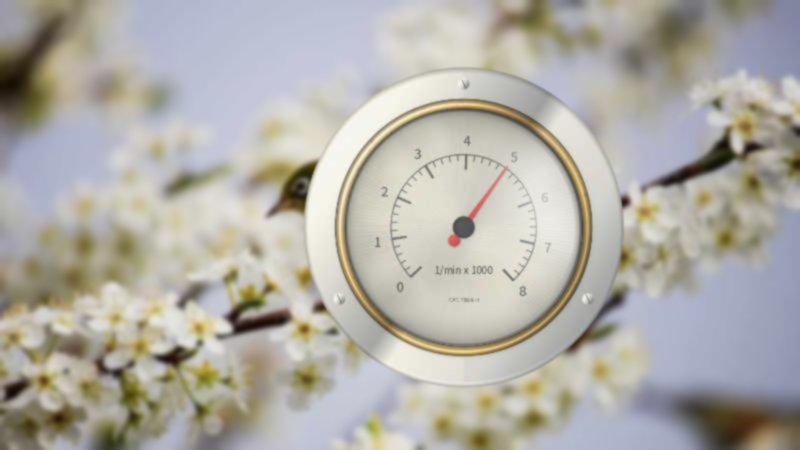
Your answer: 5000 rpm
